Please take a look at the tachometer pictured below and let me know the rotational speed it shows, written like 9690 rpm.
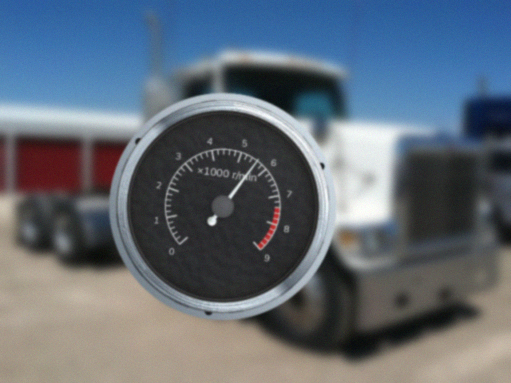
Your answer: 5600 rpm
